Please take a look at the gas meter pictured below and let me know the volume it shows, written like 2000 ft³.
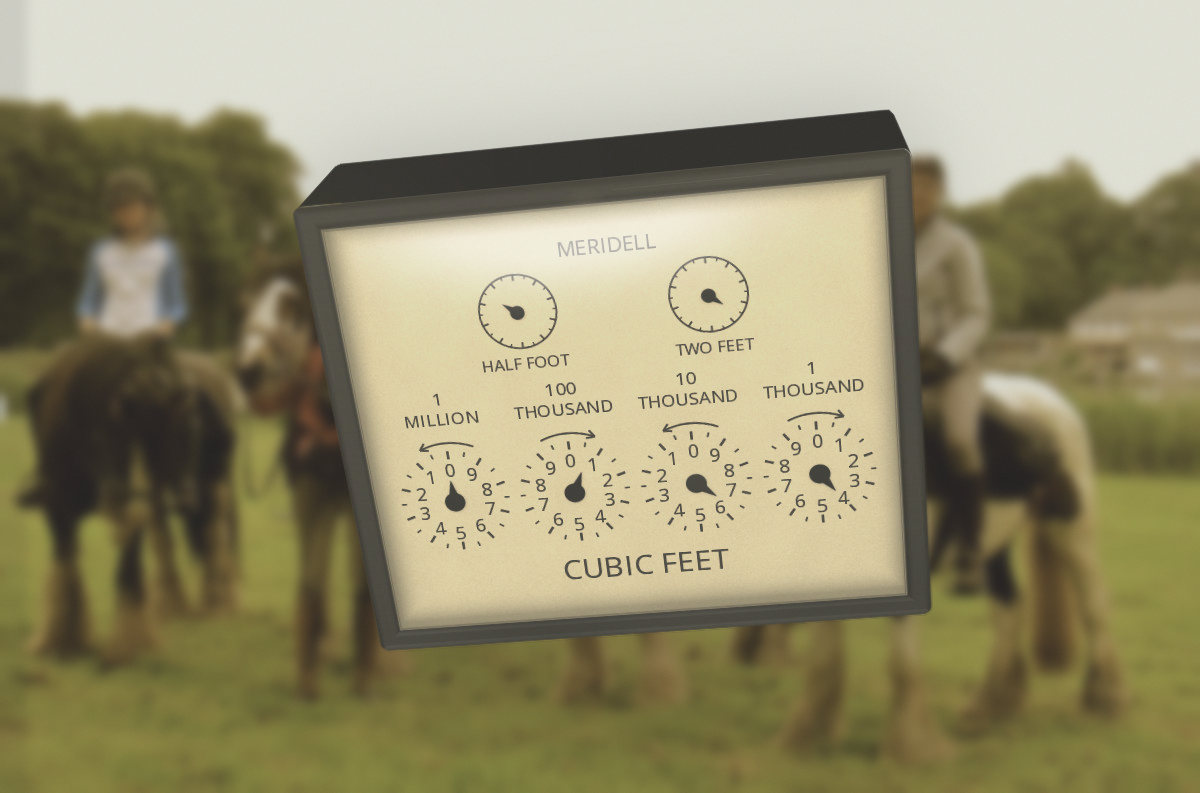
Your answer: 6400 ft³
